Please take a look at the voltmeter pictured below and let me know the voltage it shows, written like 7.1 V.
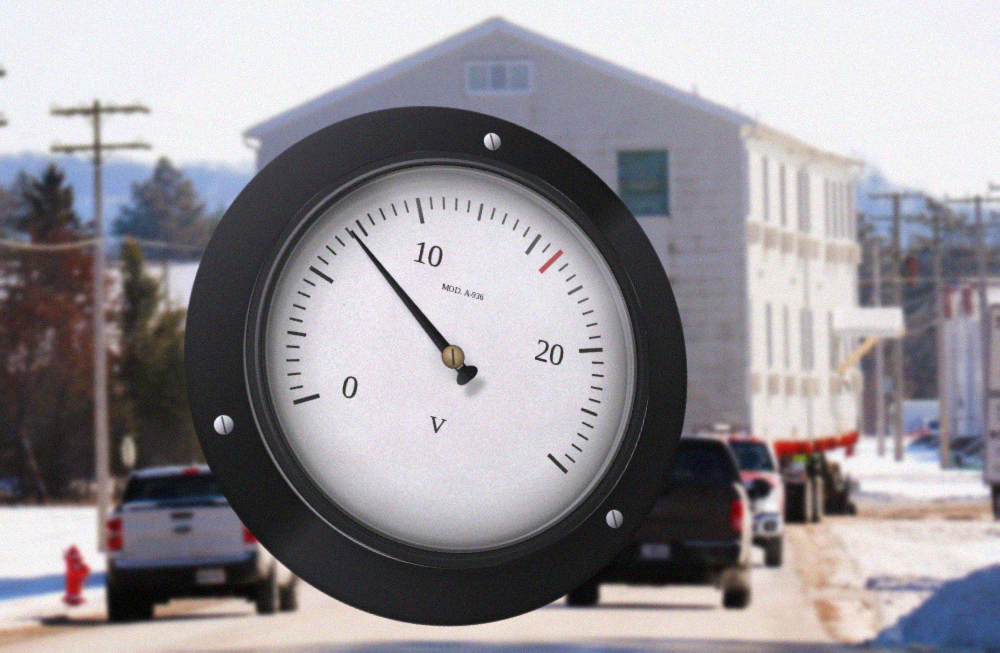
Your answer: 7 V
